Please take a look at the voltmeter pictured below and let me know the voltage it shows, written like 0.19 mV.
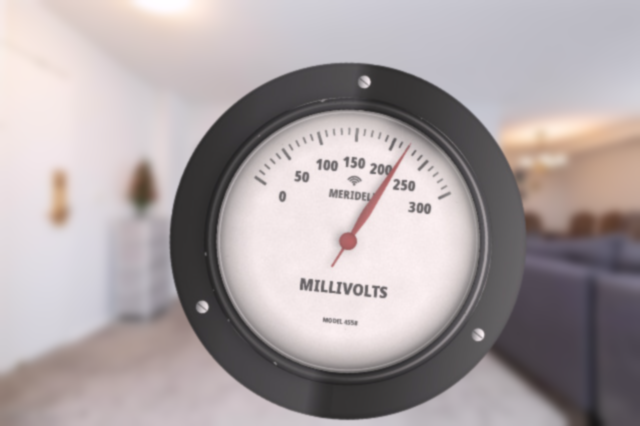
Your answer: 220 mV
